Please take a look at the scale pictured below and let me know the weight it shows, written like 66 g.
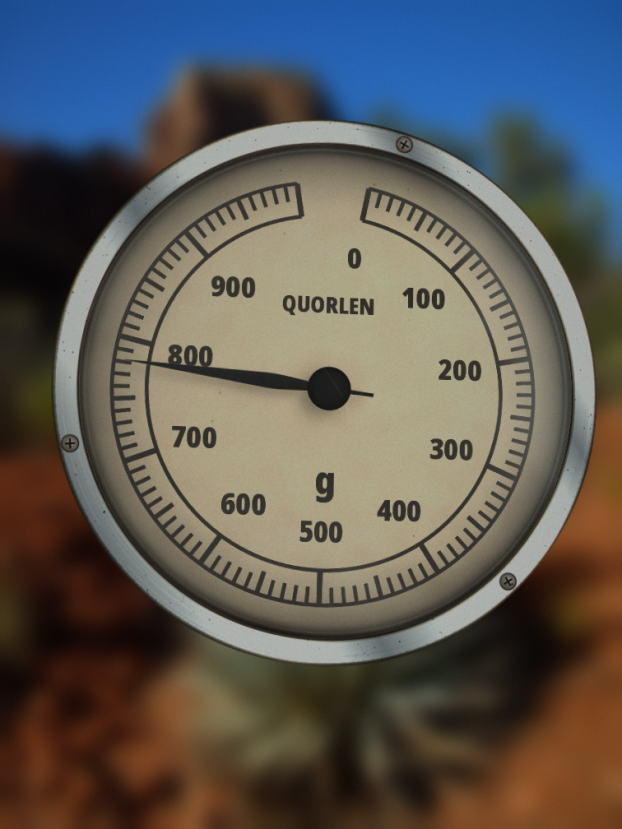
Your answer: 780 g
